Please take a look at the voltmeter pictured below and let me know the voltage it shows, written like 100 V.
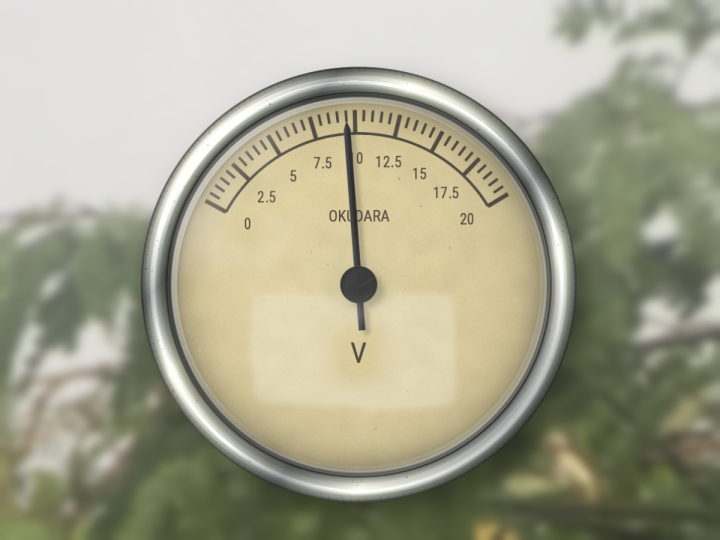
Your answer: 9.5 V
